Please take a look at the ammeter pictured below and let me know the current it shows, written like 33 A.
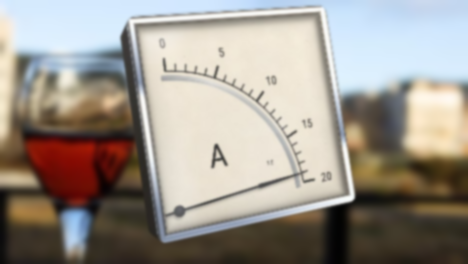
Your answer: 19 A
